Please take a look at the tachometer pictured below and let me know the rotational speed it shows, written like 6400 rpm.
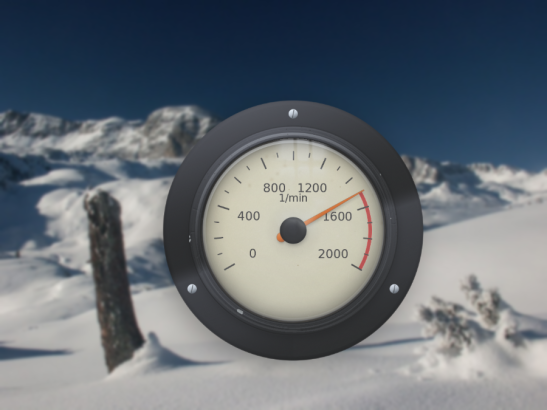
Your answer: 1500 rpm
